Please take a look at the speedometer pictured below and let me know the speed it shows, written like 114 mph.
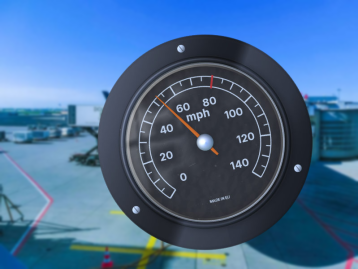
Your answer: 52.5 mph
